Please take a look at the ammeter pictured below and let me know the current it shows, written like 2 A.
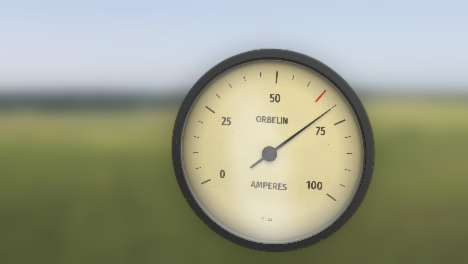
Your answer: 70 A
